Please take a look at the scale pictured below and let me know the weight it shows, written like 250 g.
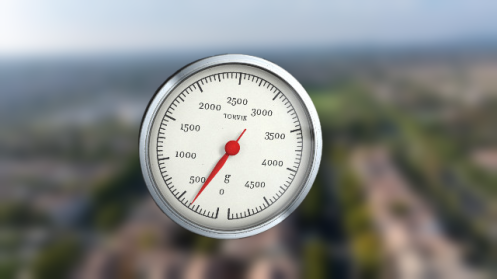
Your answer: 350 g
